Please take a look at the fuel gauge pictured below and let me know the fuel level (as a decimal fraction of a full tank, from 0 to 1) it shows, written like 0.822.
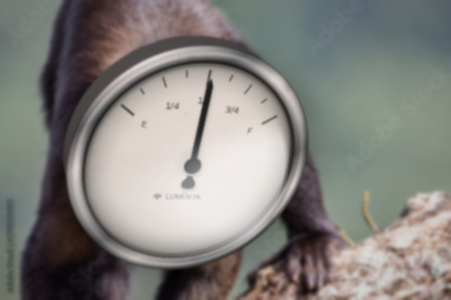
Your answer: 0.5
